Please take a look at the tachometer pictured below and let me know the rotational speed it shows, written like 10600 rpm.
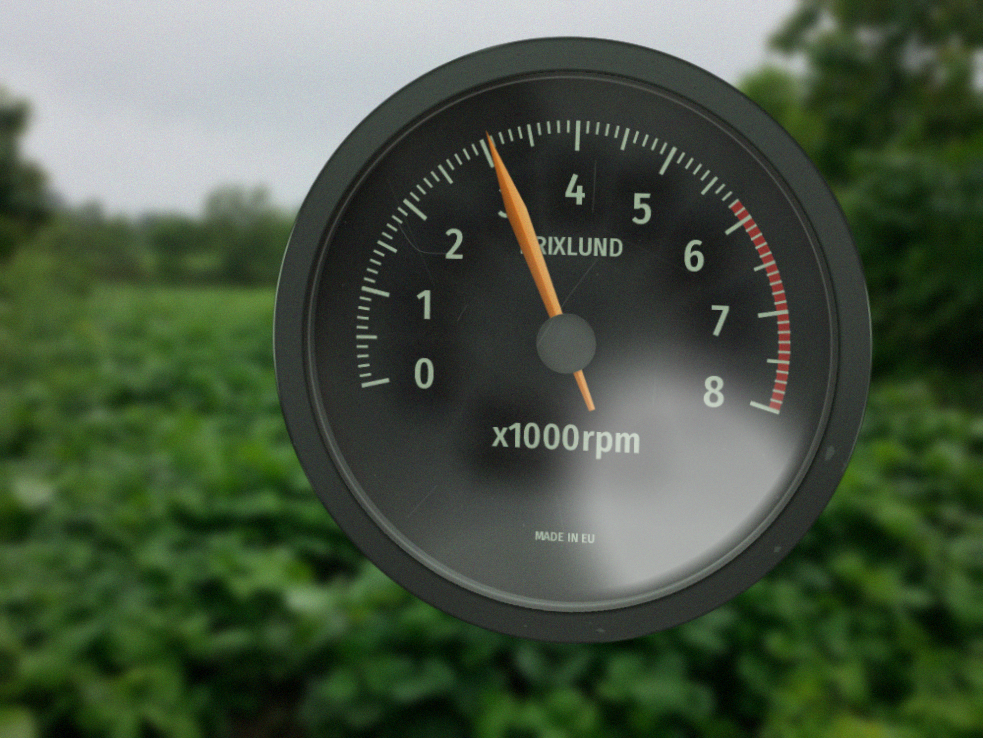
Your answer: 3100 rpm
